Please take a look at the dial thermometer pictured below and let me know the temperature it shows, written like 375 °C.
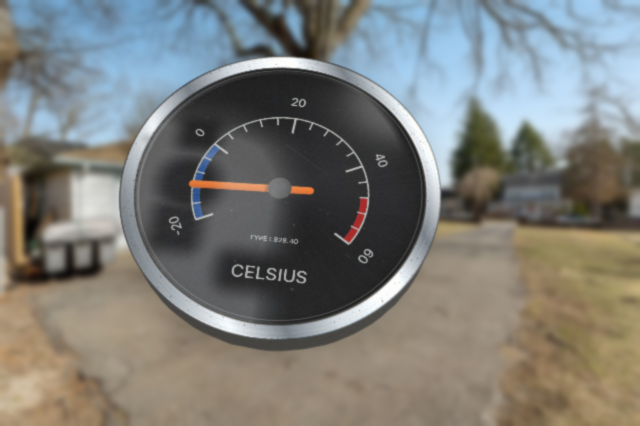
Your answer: -12 °C
